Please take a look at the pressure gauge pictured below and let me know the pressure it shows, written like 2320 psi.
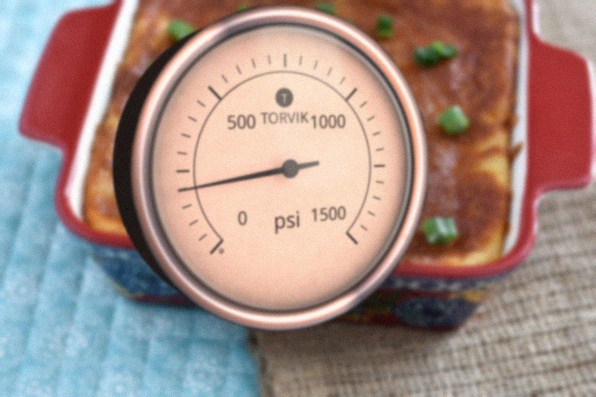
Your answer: 200 psi
